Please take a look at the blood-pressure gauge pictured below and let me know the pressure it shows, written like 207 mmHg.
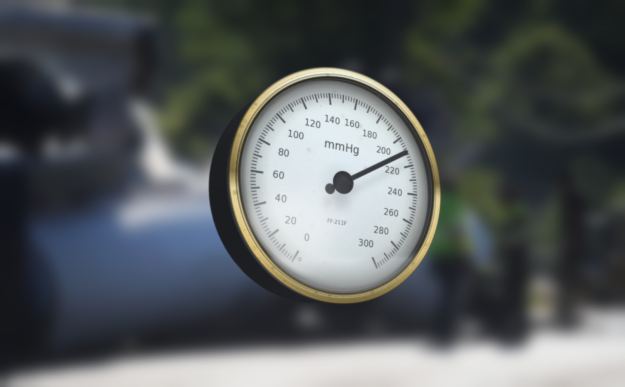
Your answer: 210 mmHg
